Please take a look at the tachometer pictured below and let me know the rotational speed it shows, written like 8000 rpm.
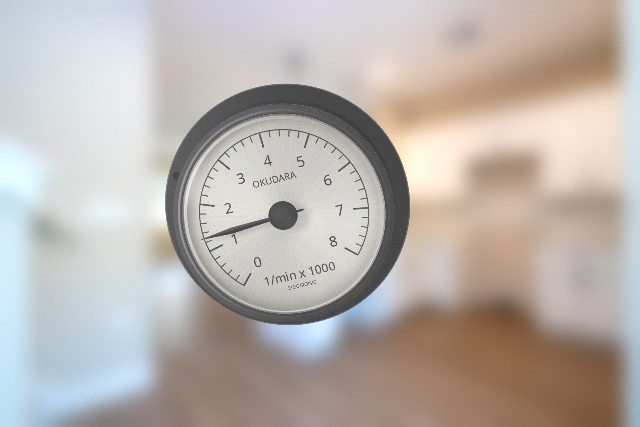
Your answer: 1300 rpm
